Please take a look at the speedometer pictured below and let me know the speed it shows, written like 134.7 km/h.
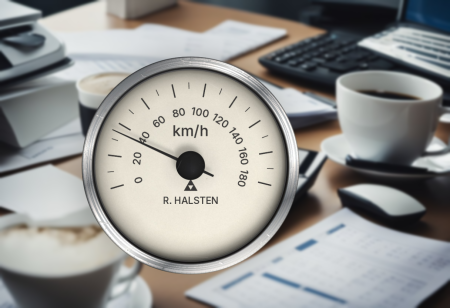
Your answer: 35 km/h
